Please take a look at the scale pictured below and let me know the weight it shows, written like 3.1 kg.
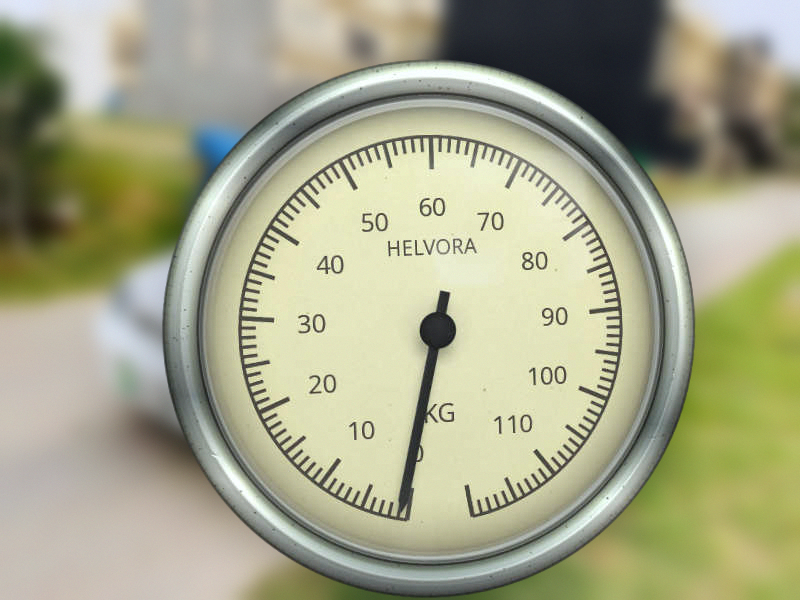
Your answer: 1 kg
